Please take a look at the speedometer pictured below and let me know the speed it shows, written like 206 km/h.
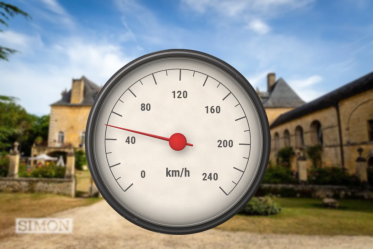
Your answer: 50 km/h
